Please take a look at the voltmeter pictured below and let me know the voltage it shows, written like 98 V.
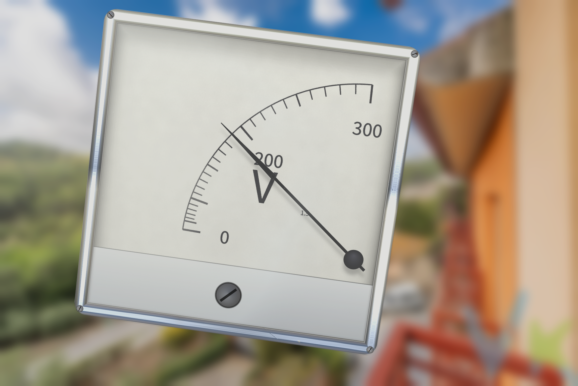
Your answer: 190 V
